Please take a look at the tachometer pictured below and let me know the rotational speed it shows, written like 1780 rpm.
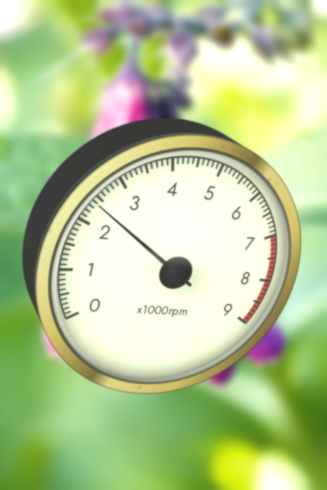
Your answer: 2400 rpm
